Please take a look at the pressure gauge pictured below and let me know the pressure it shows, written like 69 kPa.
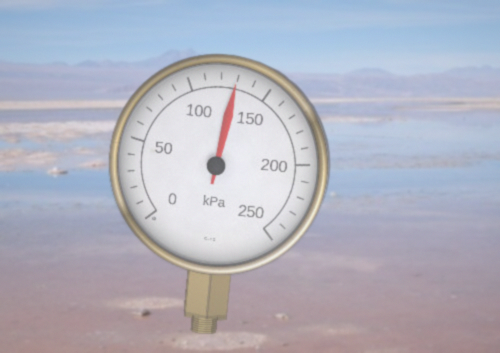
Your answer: 130 kPa
